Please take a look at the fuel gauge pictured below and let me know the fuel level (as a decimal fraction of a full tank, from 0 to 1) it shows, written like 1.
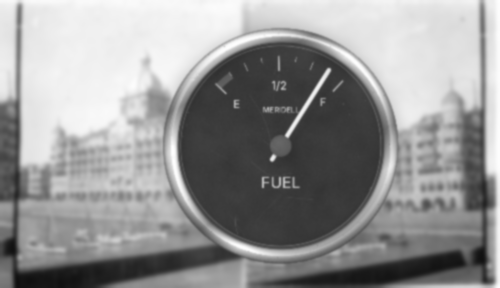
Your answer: 0.875
